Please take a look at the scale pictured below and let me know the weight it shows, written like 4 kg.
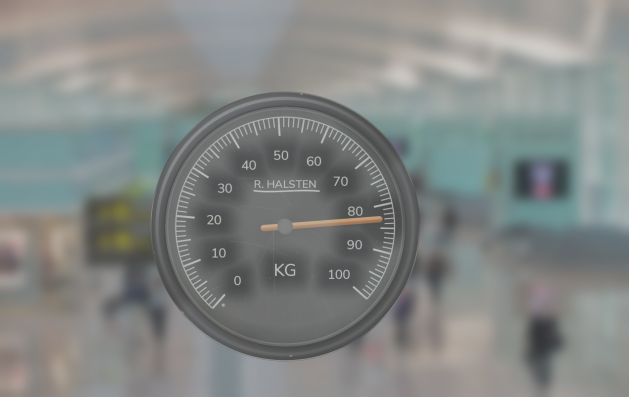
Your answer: 83 kg
